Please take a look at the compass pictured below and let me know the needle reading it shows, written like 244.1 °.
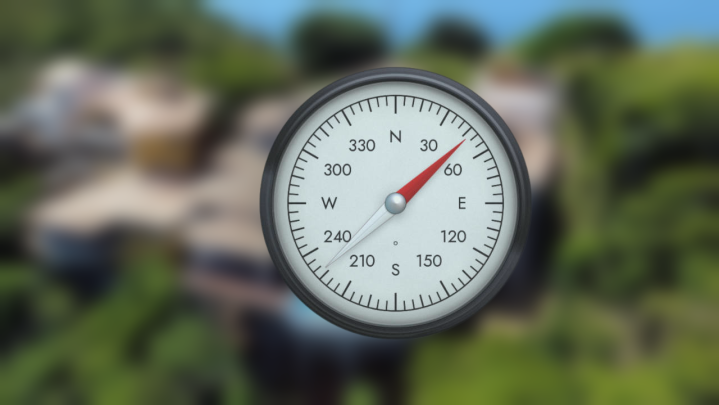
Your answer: 47.5 °
